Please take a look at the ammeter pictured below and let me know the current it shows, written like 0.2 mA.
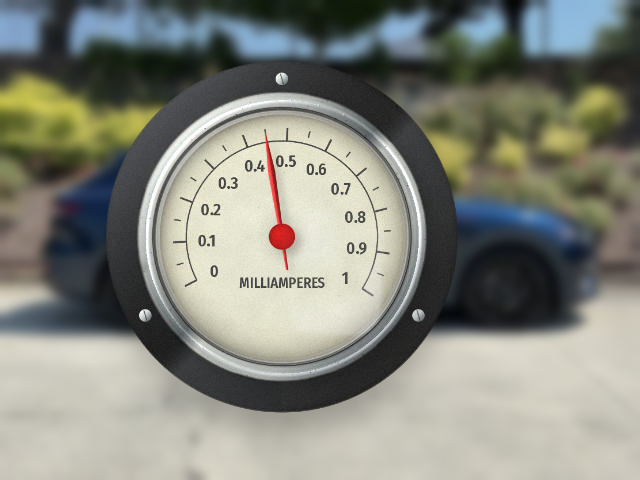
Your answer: 0.45 mA
